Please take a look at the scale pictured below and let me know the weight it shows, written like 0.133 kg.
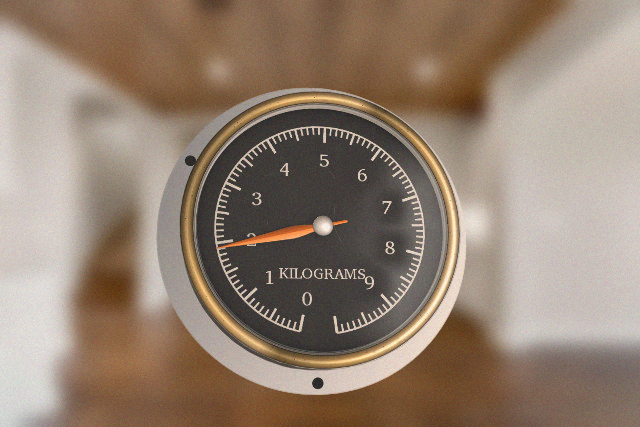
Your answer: 1.9 kg
